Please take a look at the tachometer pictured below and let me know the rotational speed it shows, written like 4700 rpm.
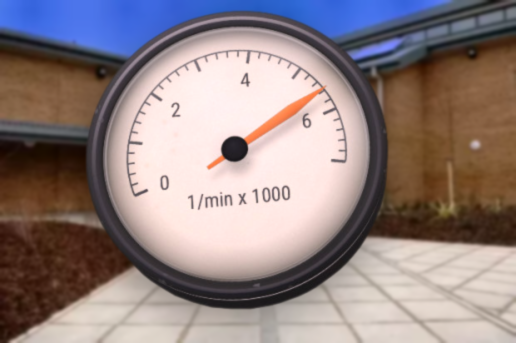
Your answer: 5600 rpm
